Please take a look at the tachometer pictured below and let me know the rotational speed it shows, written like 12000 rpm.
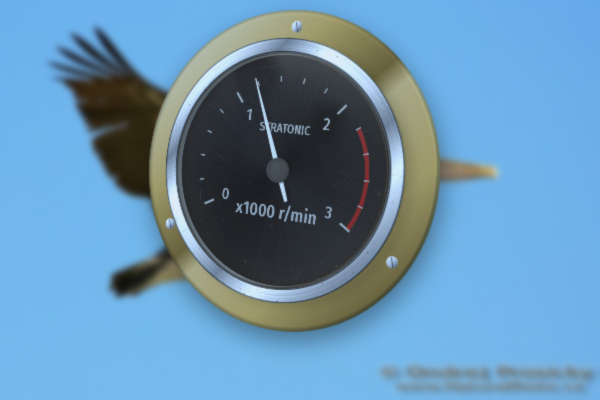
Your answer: 1200 rpm
